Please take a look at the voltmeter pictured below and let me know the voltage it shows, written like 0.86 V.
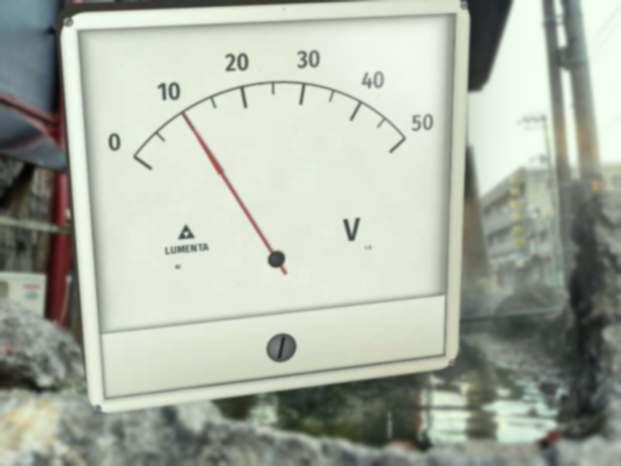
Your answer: 10 V
